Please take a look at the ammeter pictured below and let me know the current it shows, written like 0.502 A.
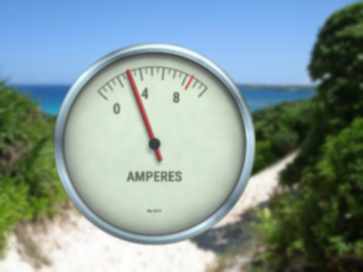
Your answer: 3 A
